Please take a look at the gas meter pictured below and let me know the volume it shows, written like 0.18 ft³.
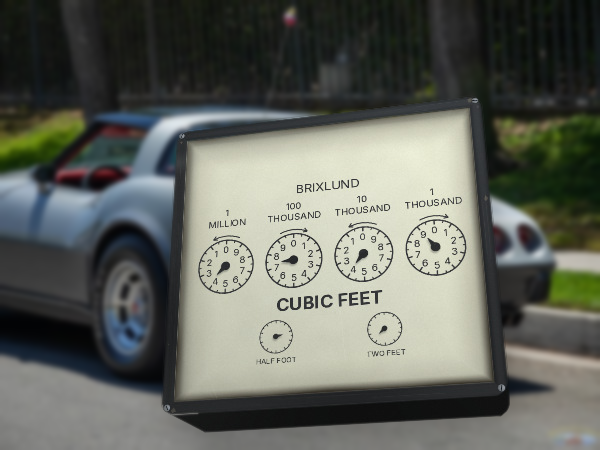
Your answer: 373900 ft³
